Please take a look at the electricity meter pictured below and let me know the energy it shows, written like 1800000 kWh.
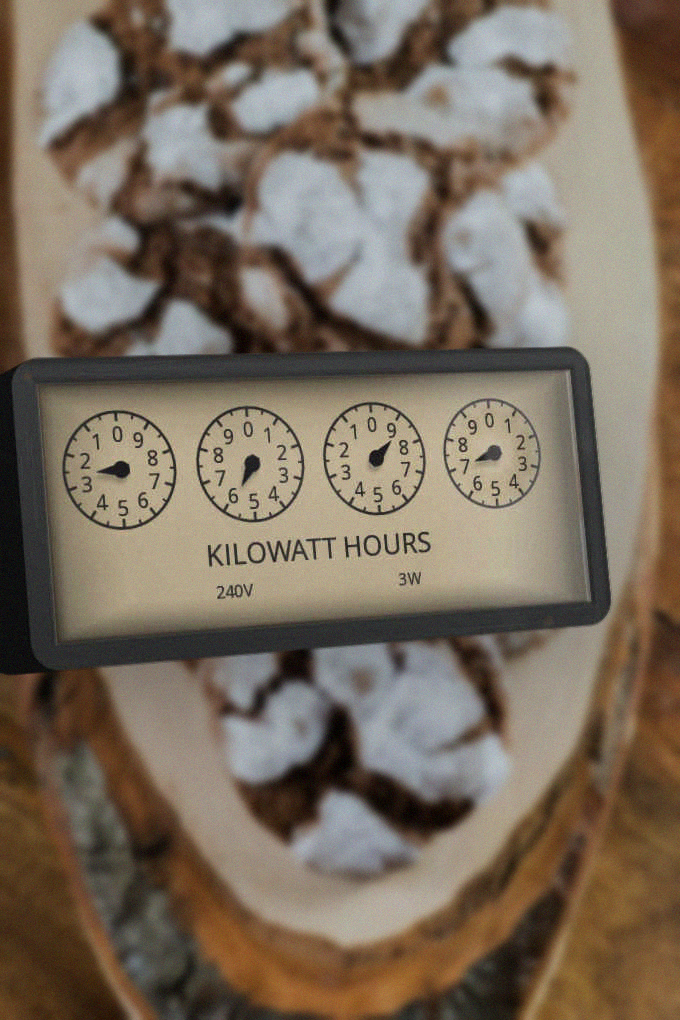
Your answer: 2587 kWh
